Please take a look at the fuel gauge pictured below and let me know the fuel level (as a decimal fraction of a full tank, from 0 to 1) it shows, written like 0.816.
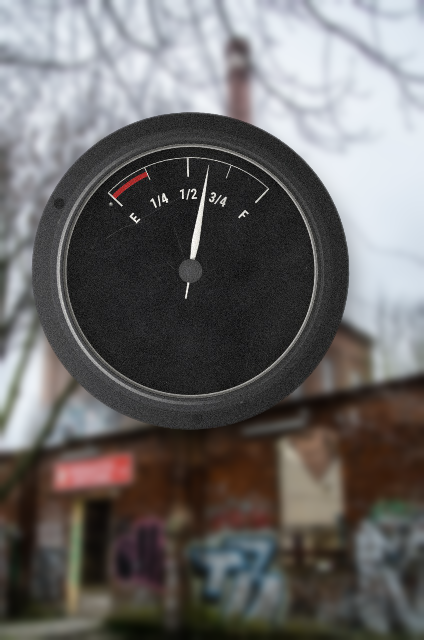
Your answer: 0.625
